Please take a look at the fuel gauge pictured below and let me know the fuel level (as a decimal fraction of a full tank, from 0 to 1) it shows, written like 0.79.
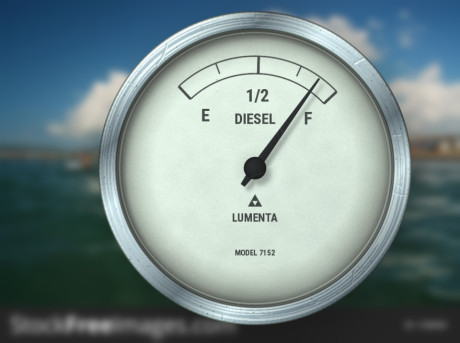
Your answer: 0.875
